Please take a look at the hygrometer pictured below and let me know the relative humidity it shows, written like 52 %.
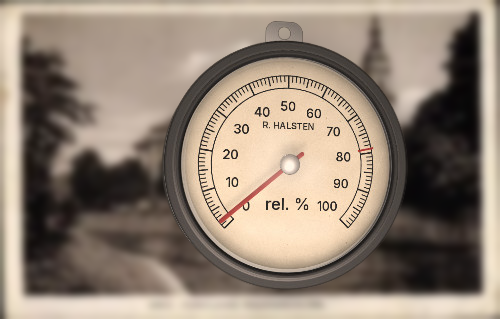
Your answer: 2 %
